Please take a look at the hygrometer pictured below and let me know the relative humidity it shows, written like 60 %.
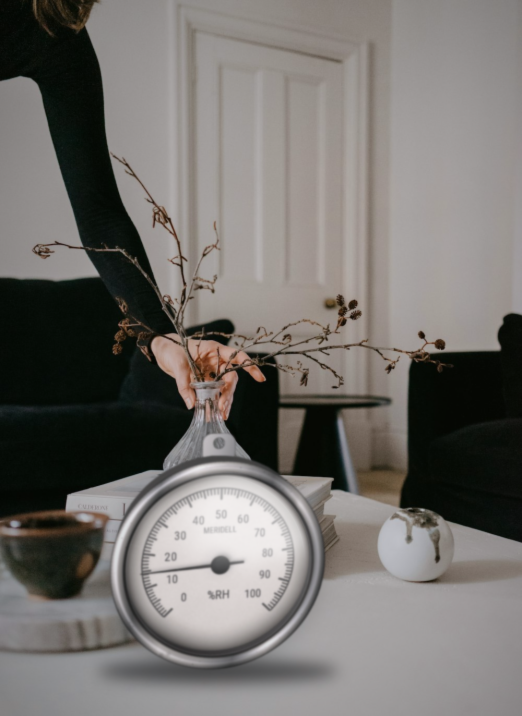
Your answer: 15 %
